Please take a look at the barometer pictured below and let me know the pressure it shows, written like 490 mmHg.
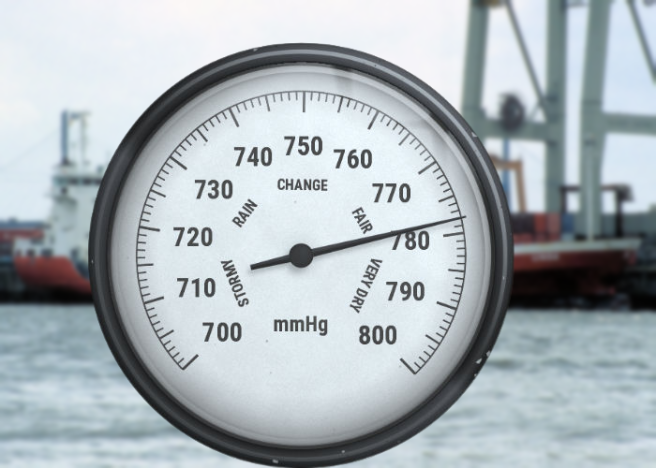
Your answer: 778 mmHg
